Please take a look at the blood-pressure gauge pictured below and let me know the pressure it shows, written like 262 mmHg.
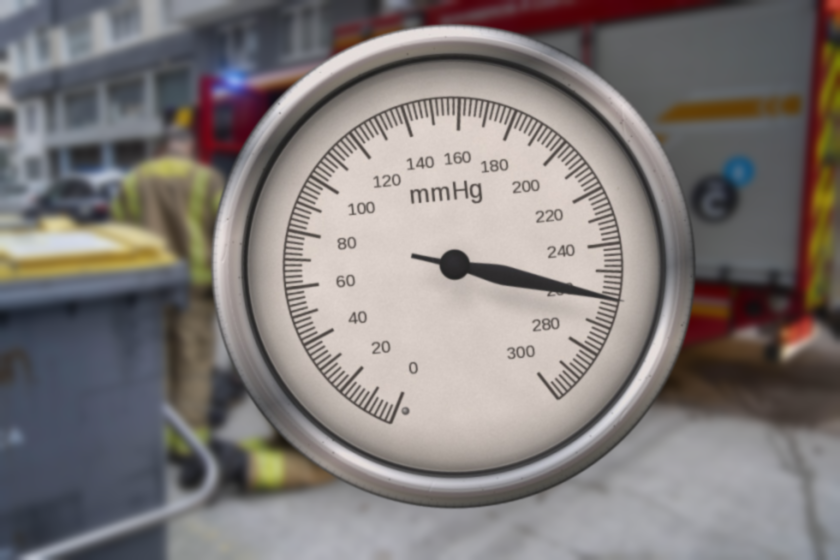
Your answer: 260 mmHg
